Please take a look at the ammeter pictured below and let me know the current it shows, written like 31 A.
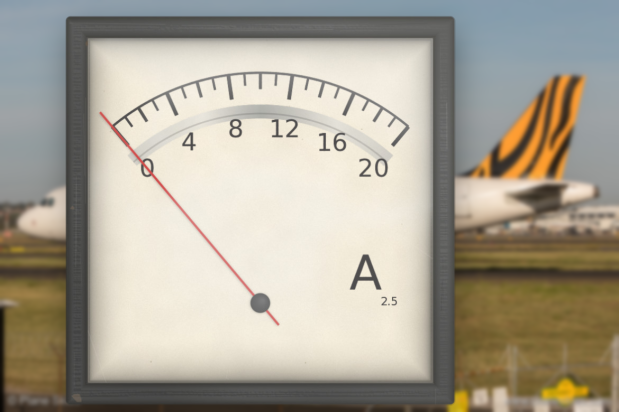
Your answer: 0 A
